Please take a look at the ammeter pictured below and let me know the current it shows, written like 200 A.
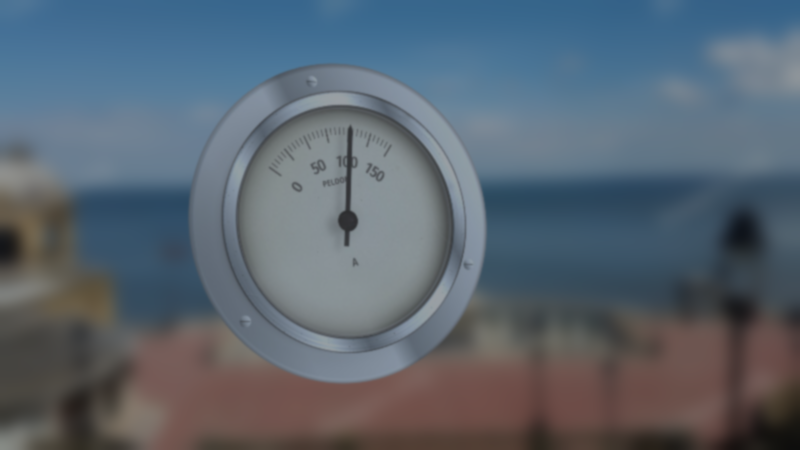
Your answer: 100 A
